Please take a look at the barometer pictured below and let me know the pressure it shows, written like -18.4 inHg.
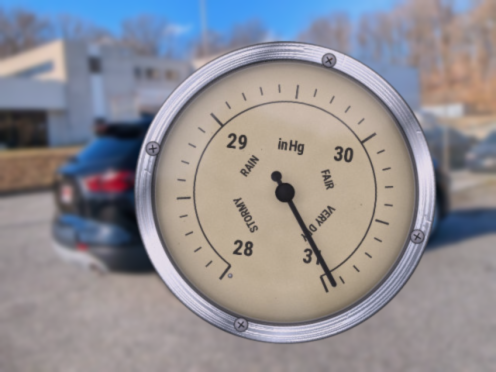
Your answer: 30.95 inHg
